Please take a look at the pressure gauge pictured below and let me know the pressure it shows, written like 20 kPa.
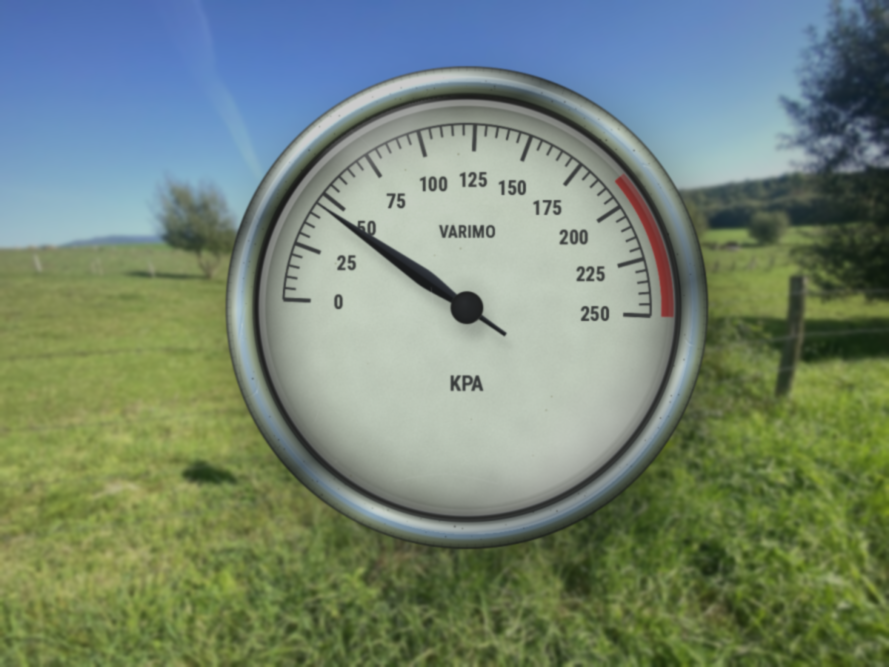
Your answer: 45 kPa
